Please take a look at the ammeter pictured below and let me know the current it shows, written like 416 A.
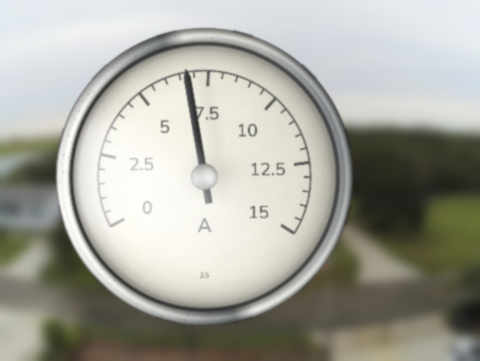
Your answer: 6.75 A
